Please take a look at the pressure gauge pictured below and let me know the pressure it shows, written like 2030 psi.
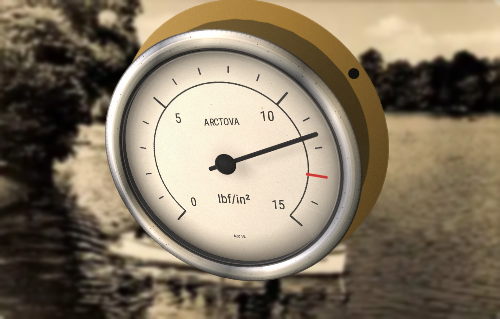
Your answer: 11.5 psi
